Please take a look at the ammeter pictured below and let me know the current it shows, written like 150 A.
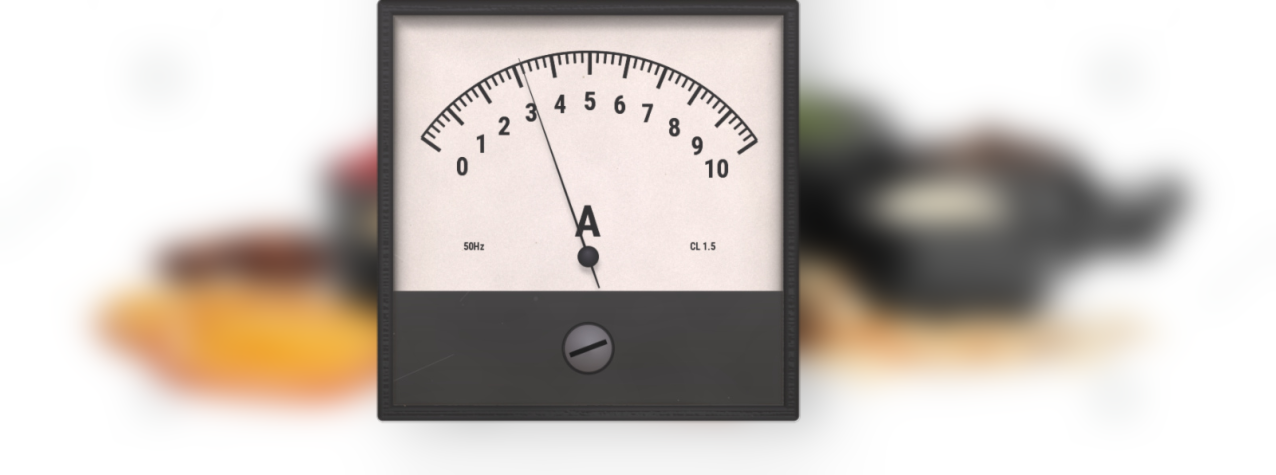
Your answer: 3.2 A
